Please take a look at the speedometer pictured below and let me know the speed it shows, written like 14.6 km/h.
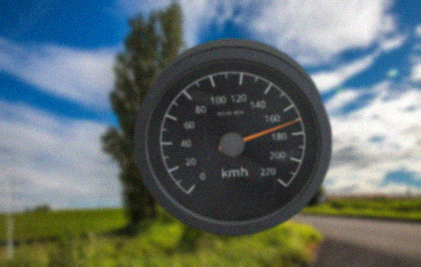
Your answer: 170 km/h
